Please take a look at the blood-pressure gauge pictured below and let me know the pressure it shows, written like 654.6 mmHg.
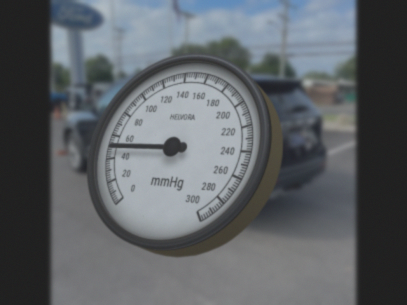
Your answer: 50 mmHg
